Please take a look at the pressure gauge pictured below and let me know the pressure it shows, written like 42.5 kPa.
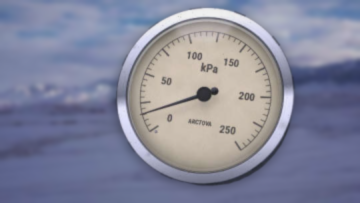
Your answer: 15 kPa
